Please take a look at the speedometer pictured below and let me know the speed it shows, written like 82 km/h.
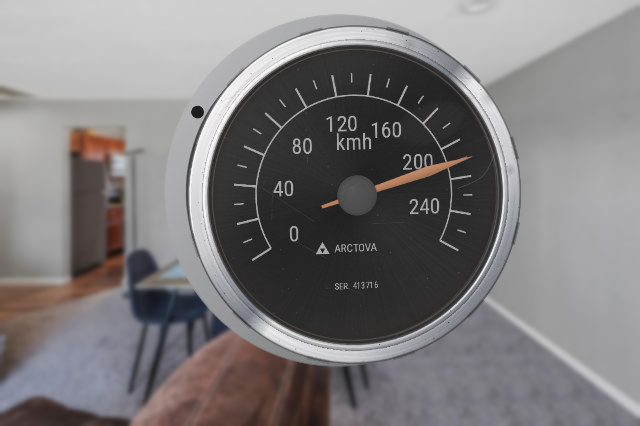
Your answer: 210 km/h
